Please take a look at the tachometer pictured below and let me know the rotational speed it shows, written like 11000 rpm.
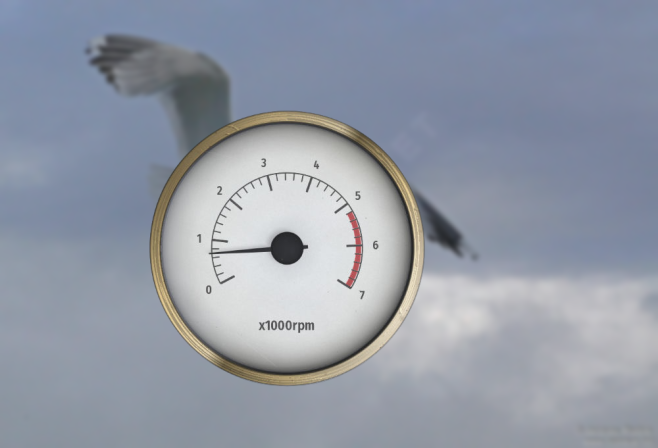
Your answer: 700 rpm
